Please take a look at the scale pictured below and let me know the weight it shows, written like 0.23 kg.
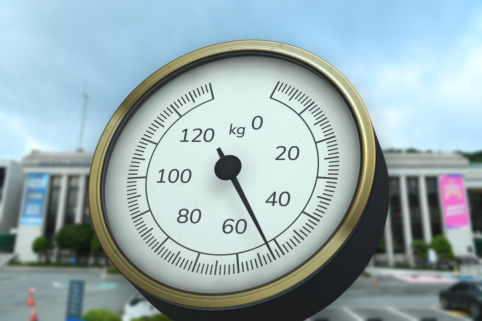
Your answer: 52 kg
